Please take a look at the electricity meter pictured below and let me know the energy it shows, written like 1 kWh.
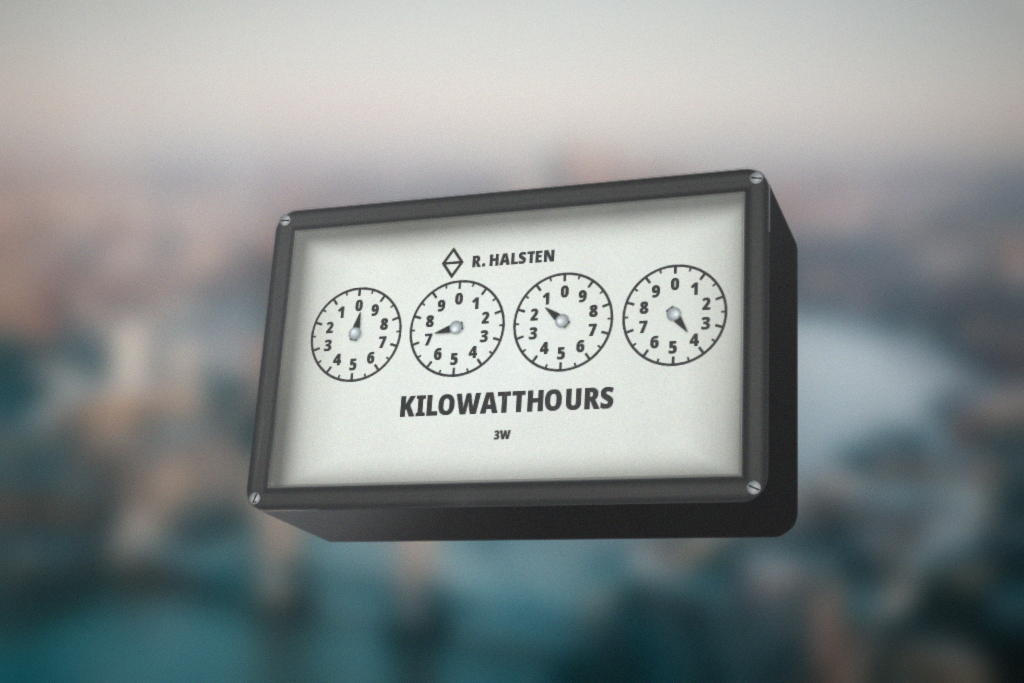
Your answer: 9714 kWh
